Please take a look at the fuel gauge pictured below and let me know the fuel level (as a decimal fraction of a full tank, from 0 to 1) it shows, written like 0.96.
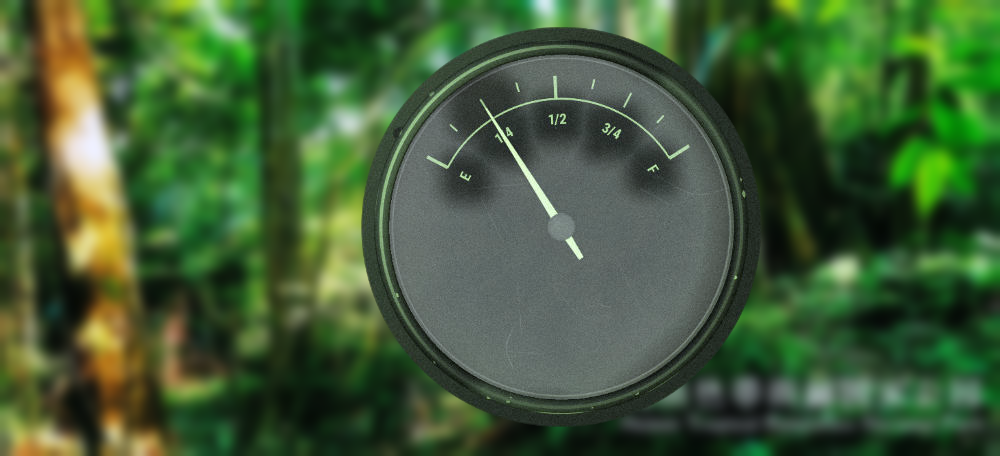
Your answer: 0.25
